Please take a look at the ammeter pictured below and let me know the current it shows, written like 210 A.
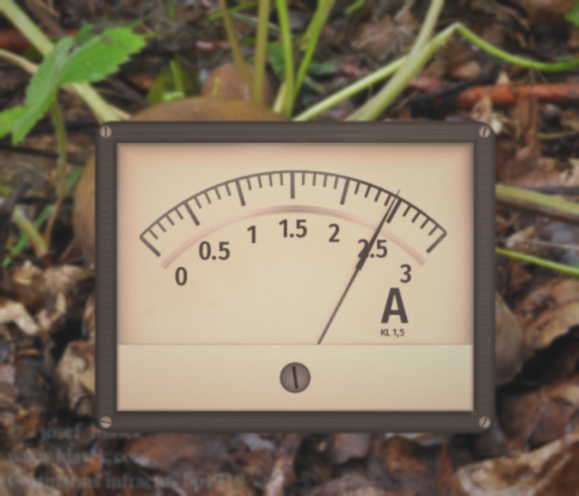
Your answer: 2.45 A
